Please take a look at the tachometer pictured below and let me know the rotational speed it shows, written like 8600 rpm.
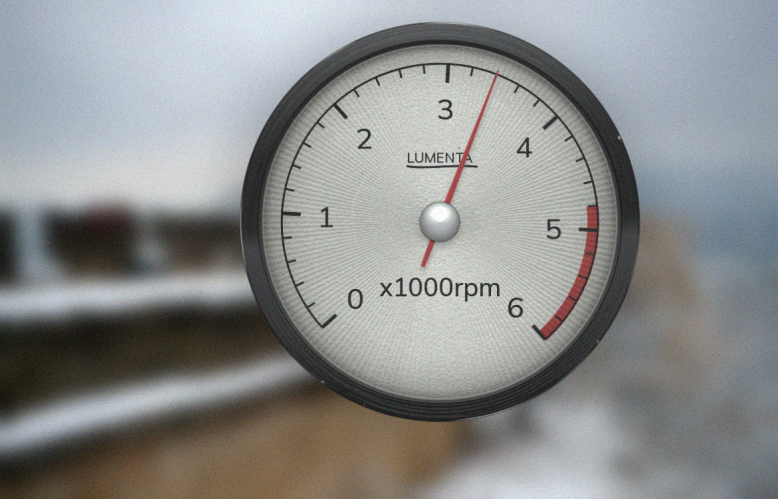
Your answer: 3400 rpm
